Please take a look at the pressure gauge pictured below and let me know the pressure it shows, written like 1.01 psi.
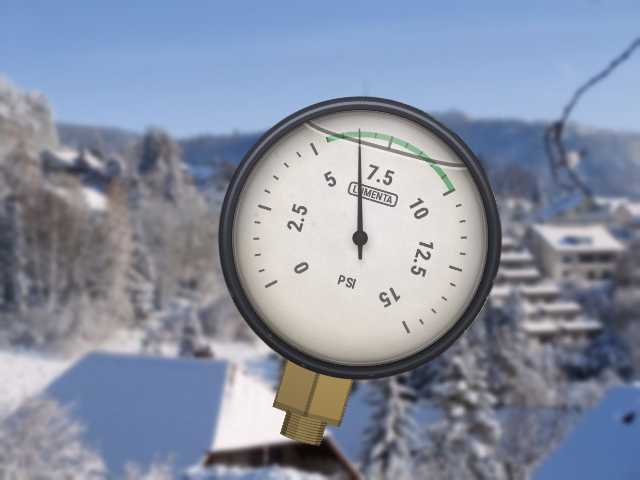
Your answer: 6.5 psi
